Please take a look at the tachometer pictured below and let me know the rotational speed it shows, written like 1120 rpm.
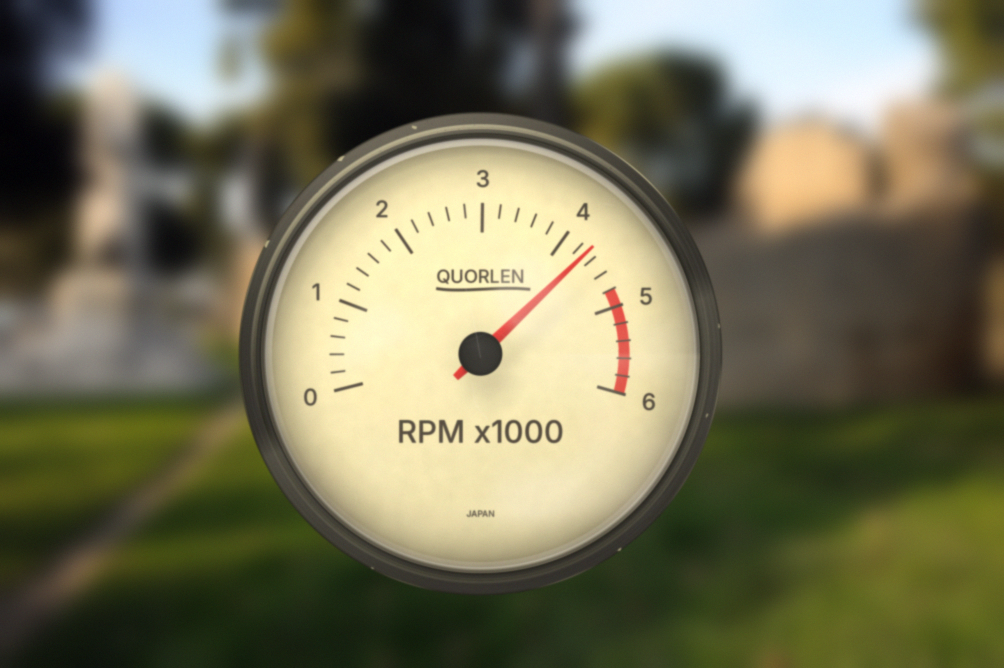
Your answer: 4300 rpm
